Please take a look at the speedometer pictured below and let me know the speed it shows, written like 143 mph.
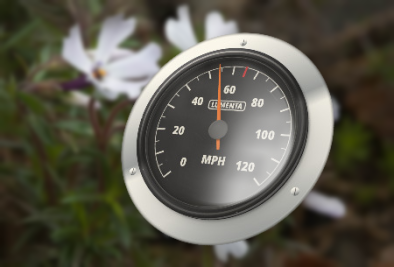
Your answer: 55 mph
